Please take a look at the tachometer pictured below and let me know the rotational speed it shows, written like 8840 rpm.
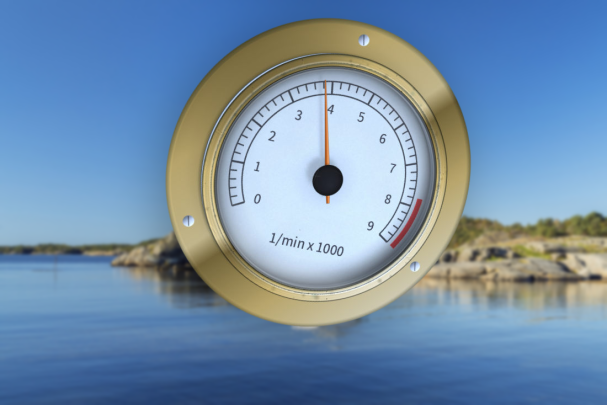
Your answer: 3800 rpm
